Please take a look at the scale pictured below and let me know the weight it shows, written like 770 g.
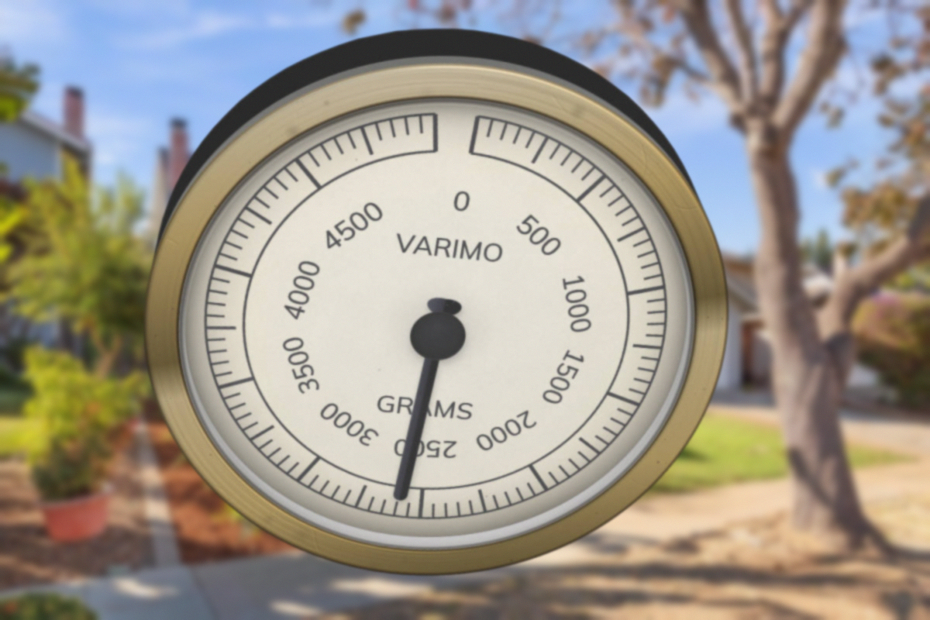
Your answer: 2600 g
